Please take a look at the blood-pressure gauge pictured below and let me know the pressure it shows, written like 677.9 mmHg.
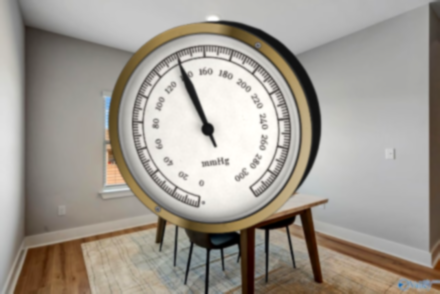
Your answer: 140 mmHg
